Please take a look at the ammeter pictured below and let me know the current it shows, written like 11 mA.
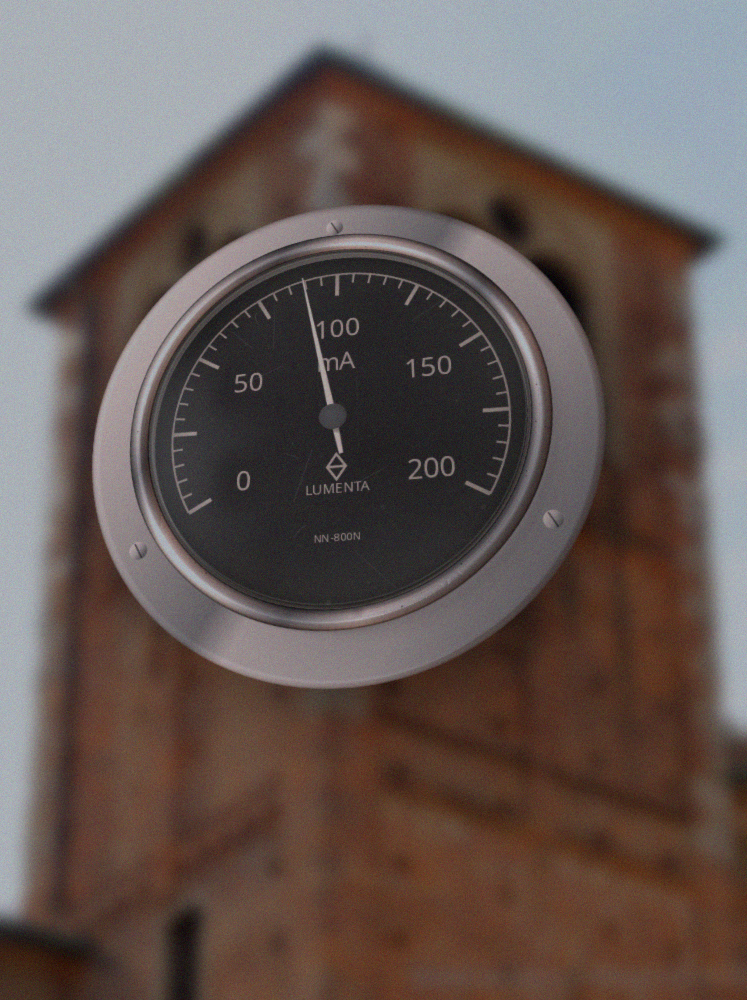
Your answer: 90 mA
